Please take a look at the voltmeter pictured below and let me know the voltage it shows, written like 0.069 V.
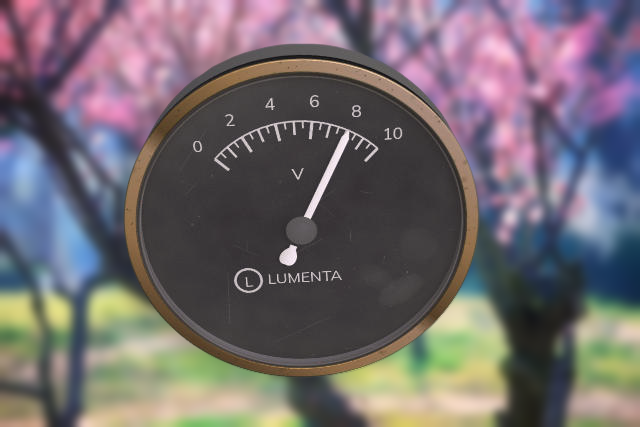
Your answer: 8 V
